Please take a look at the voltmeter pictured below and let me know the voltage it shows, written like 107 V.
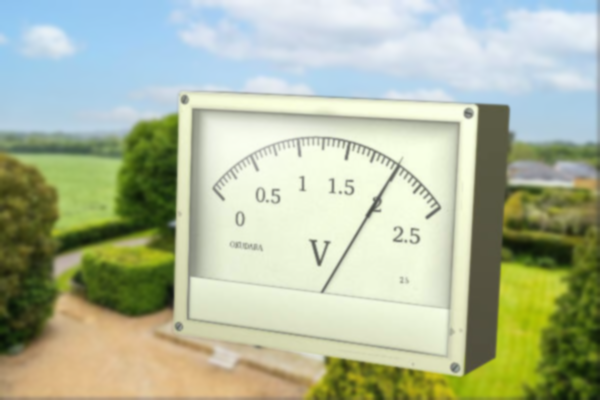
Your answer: 2 V
